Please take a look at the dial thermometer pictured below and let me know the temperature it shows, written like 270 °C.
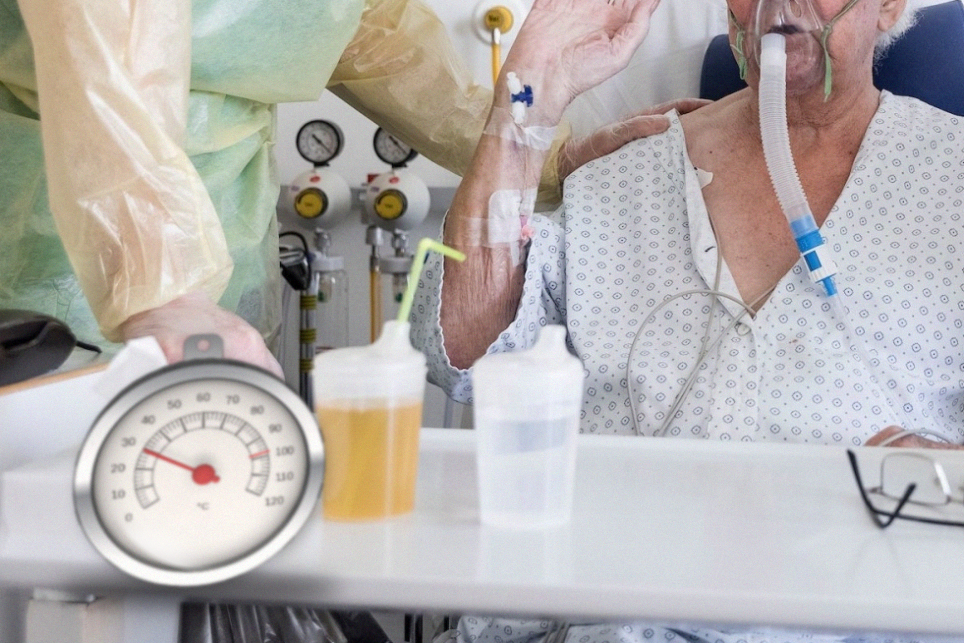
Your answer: 30 °C
